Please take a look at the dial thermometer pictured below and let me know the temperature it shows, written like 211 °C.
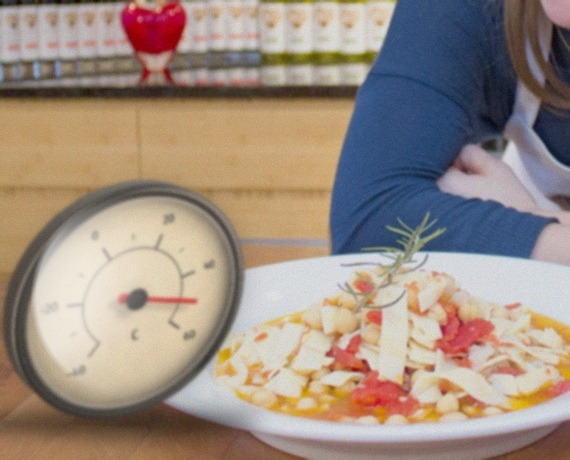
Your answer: 50 °C
